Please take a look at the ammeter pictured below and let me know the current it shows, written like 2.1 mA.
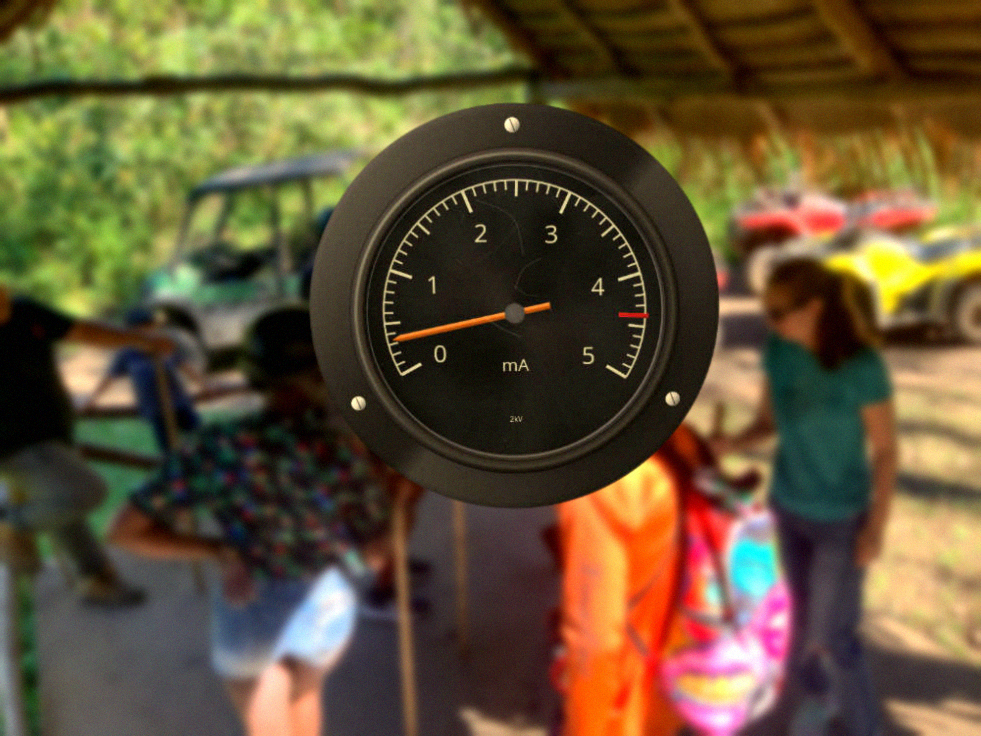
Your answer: 0.35 mA
